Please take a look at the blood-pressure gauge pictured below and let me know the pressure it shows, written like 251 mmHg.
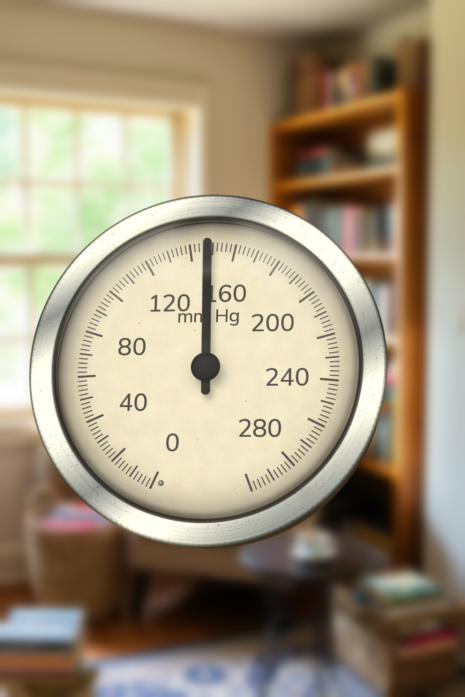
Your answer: 148 mmHg
